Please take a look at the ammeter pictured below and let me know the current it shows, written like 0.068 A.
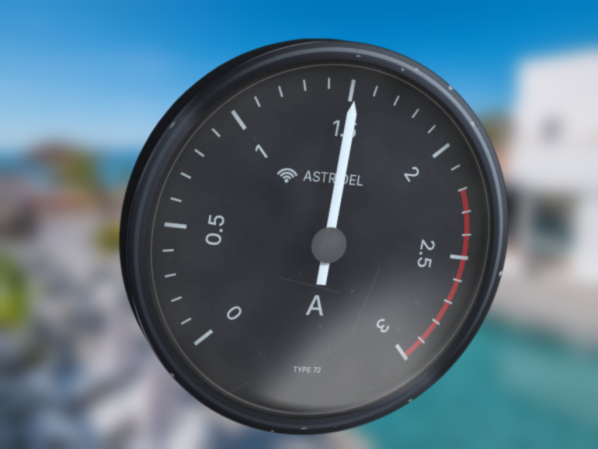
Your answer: 1.5 A
